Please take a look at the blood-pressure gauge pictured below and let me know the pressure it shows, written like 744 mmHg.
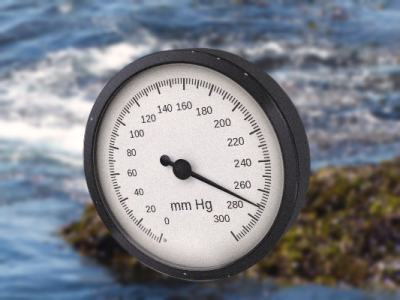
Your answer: 270 mmHg
